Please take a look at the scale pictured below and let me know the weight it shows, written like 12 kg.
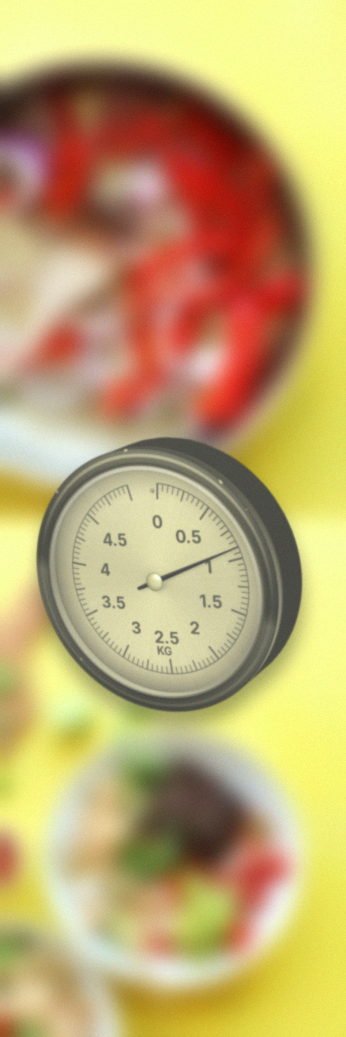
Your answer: 0.9 kg
